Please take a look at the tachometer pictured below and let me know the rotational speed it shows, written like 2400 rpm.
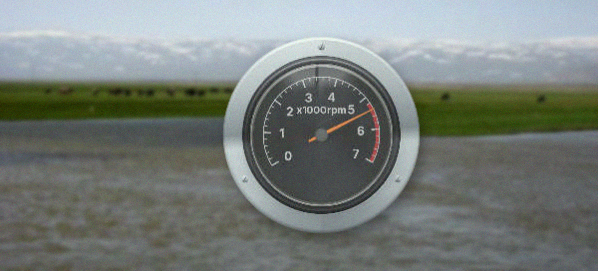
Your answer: 5400 rpm
